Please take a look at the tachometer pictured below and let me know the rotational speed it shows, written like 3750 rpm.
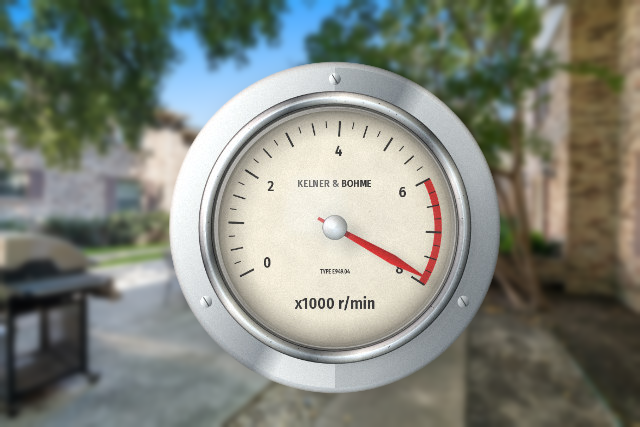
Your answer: 7875 rpm
